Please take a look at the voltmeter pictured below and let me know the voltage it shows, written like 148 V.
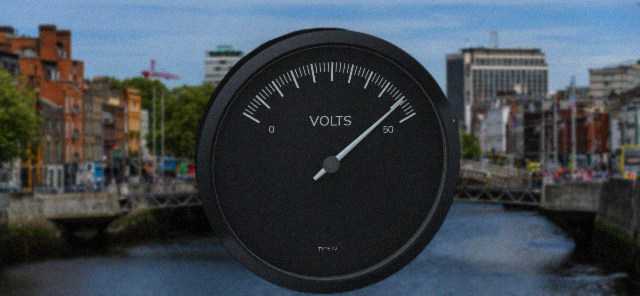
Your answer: 45 V
